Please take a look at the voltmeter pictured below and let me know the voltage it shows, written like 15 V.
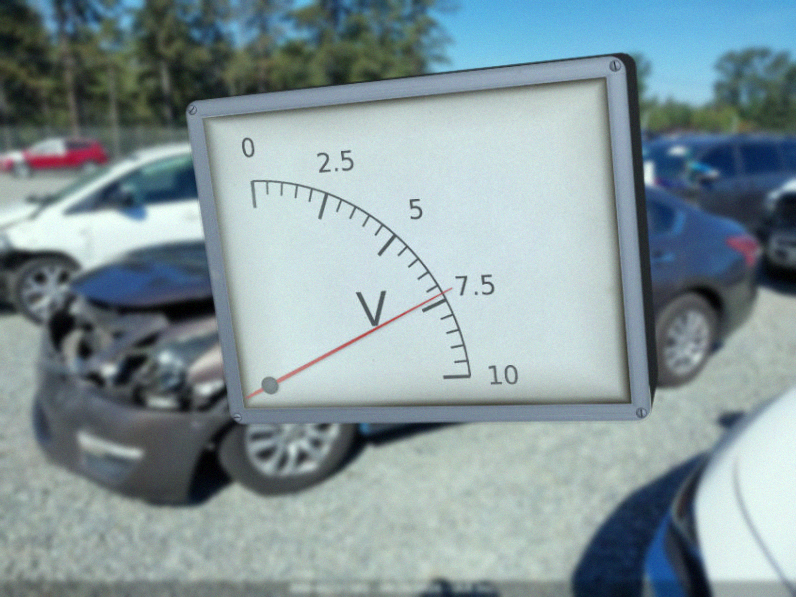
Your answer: 7.25 V
